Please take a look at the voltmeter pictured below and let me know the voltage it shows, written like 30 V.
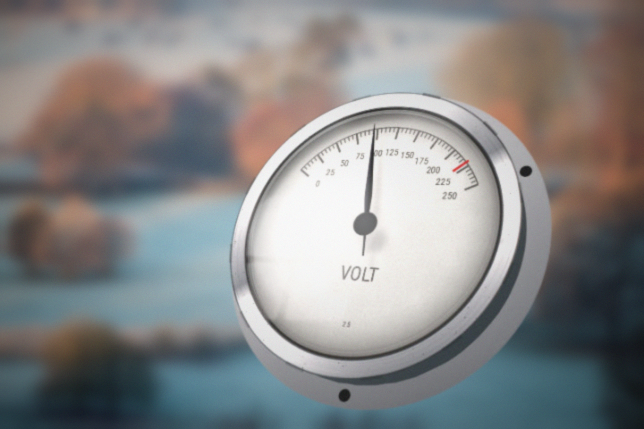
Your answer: 100 V
